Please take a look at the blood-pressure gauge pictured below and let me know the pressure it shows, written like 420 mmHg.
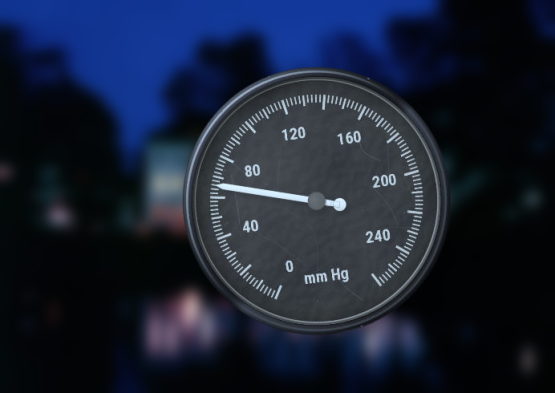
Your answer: 66 mmHg
